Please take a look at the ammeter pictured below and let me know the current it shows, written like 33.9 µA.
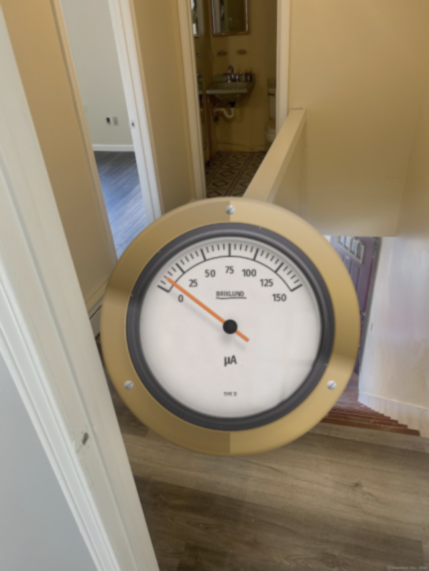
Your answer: 10 µA
